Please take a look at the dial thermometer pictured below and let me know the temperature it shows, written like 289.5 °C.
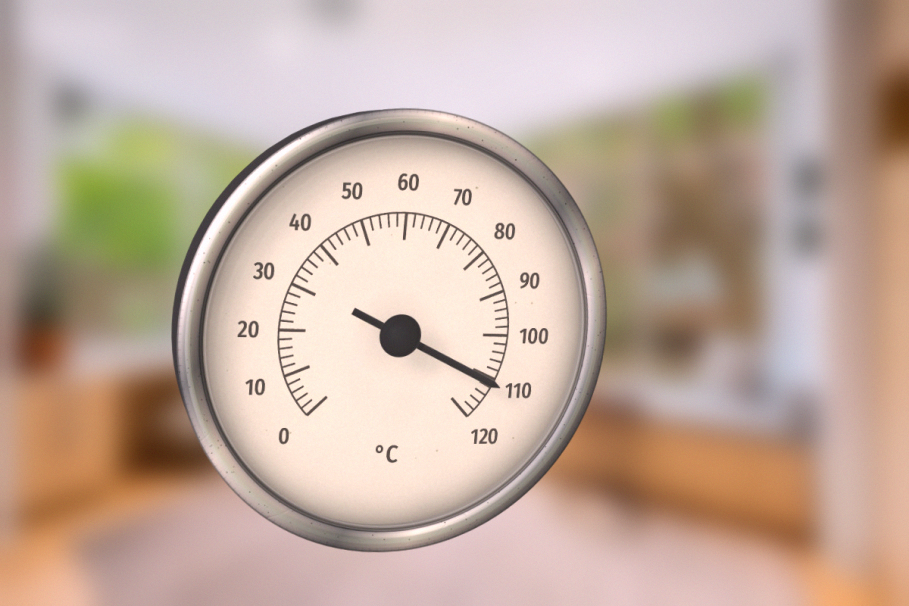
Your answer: 111 °C
